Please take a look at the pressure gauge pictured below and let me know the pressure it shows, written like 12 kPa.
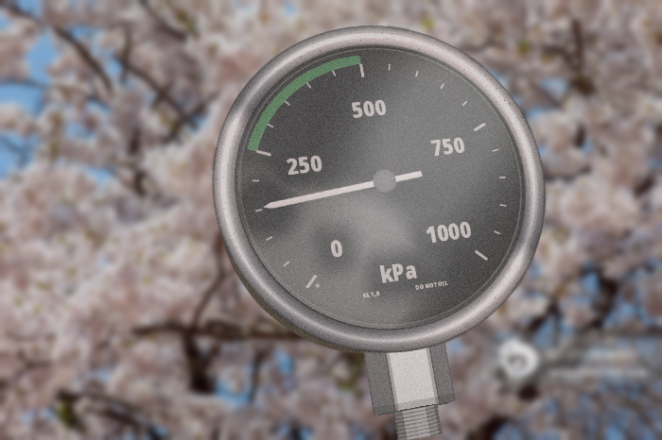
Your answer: 150 kPa
